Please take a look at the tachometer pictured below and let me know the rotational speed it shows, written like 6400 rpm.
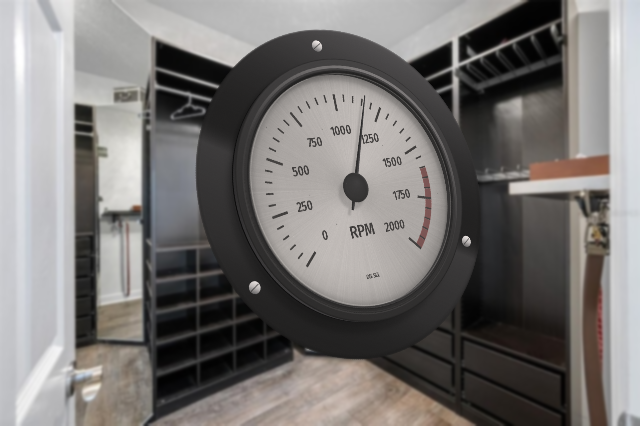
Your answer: 1150 rpm
